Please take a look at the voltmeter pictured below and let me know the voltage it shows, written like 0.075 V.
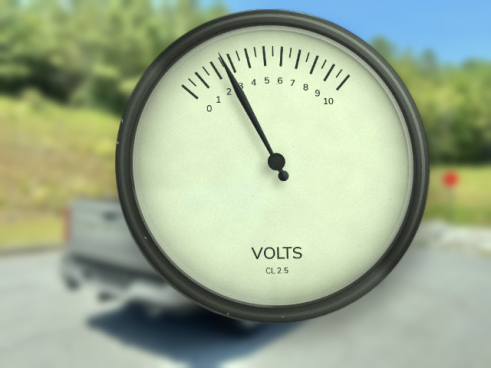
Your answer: 2.5 V
